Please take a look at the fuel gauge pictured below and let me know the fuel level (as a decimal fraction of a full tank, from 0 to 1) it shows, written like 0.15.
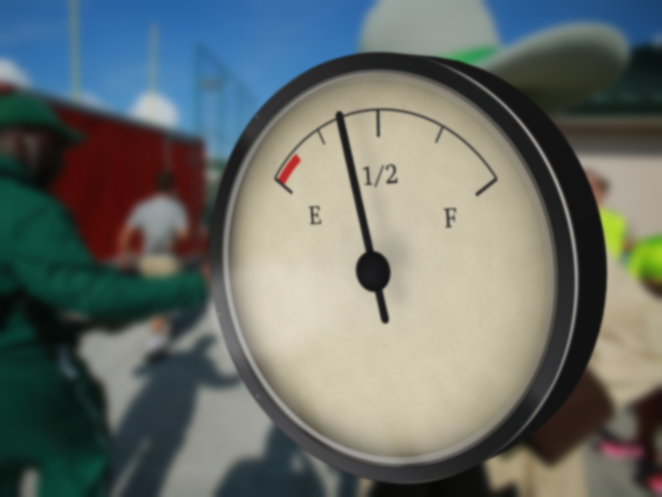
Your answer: 0.375
